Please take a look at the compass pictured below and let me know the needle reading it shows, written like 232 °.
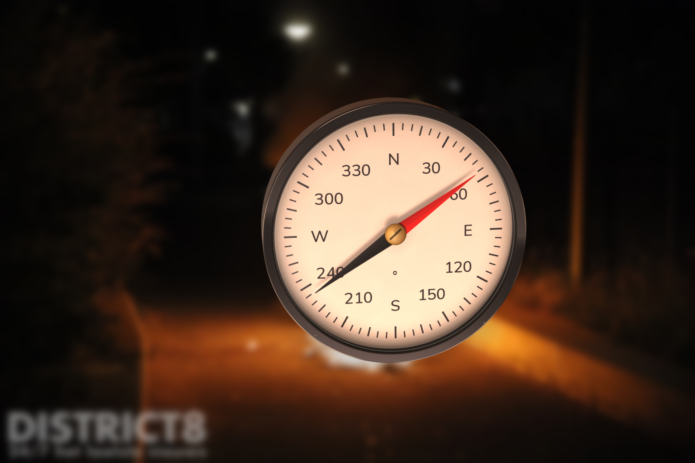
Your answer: 55 °
